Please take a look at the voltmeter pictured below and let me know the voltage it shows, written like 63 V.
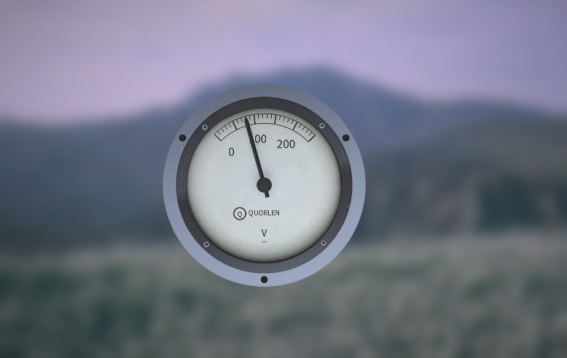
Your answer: 80 V
